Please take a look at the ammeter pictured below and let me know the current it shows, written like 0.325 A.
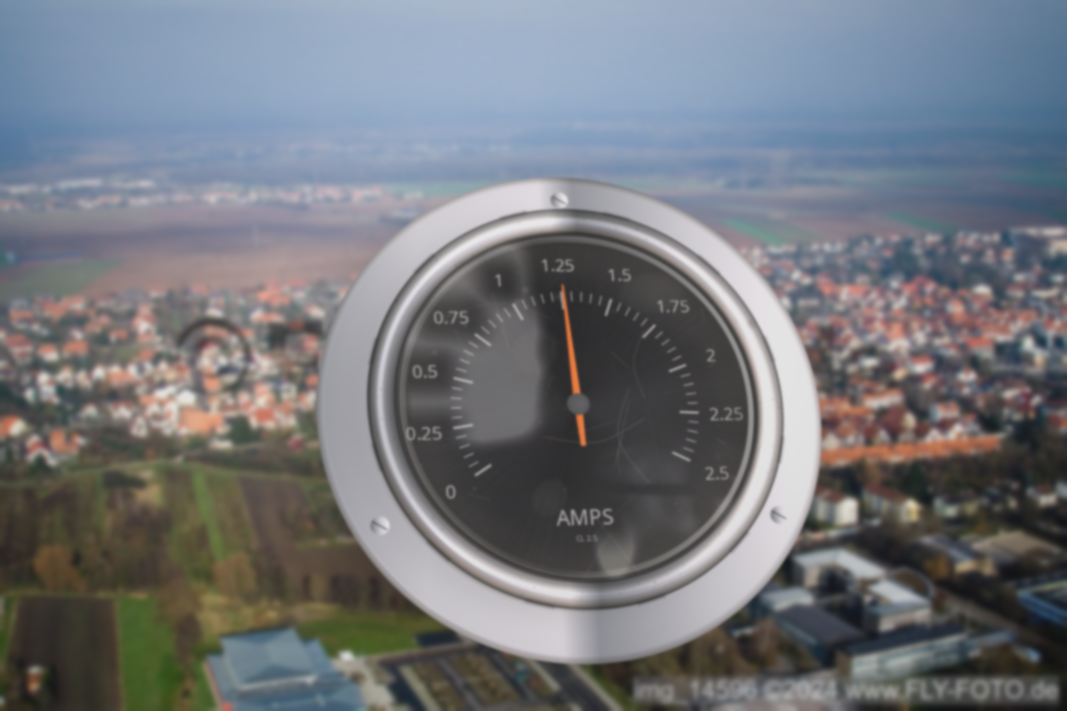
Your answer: 1.25 A
